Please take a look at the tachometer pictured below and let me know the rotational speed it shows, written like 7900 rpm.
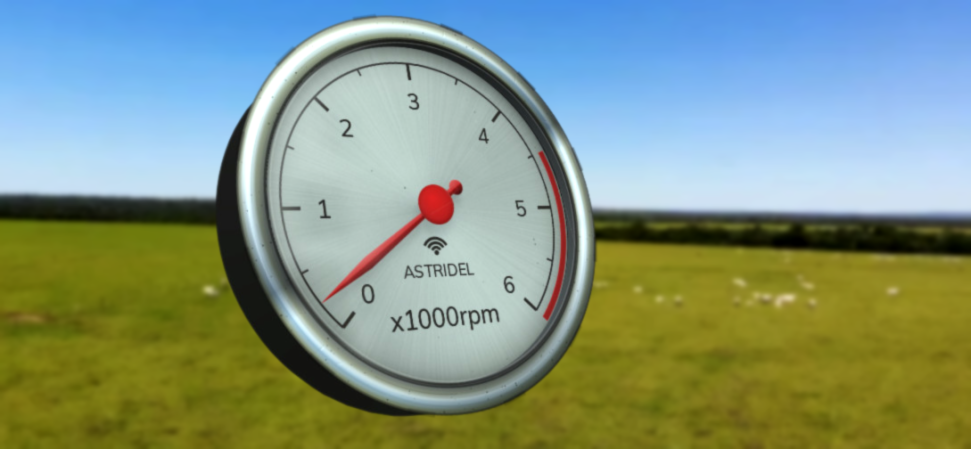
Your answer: 250 rpm
